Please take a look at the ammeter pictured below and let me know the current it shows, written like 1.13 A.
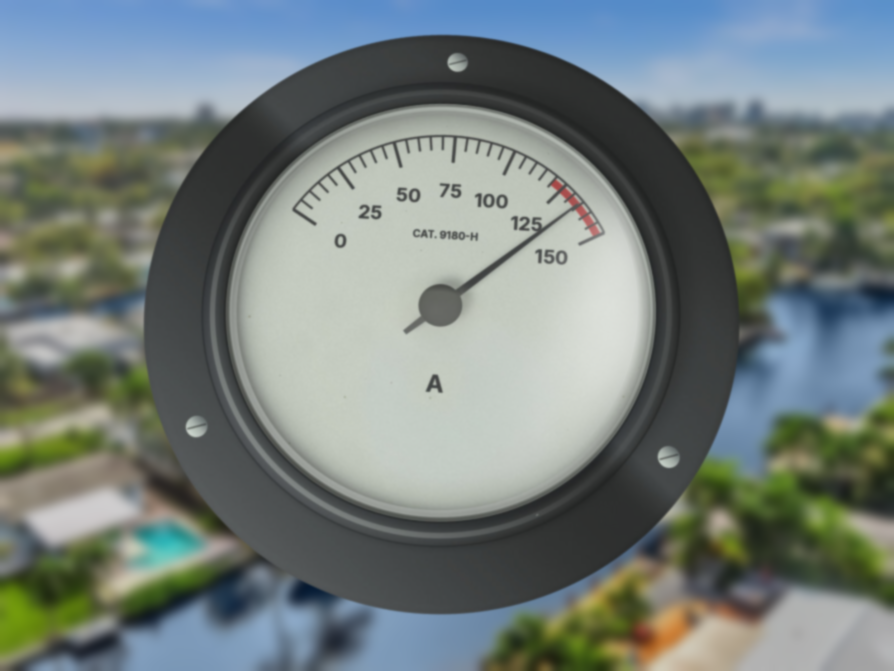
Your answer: 135 A
